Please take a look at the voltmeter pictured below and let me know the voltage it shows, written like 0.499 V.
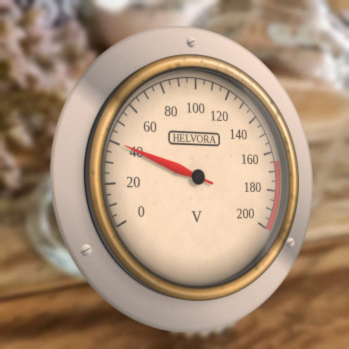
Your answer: 40 V
